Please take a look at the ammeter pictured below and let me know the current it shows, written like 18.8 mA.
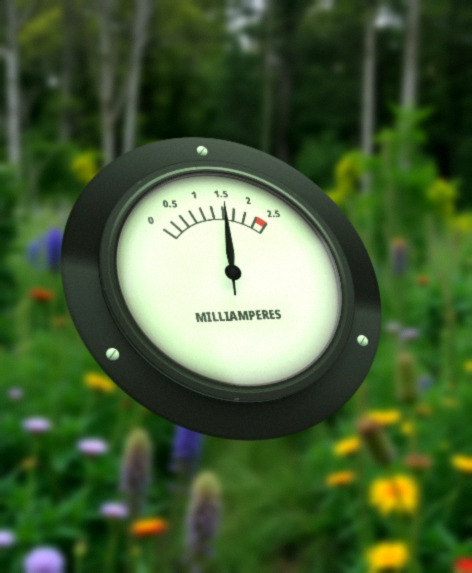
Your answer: 1.5 mA
